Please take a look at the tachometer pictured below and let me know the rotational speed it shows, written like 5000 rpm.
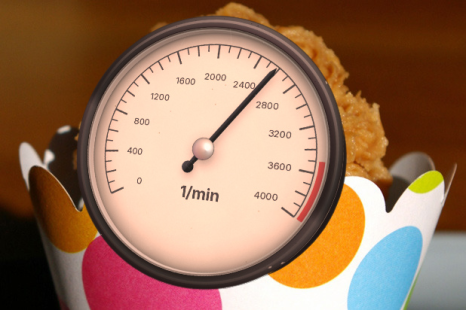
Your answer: 2600 rpm
